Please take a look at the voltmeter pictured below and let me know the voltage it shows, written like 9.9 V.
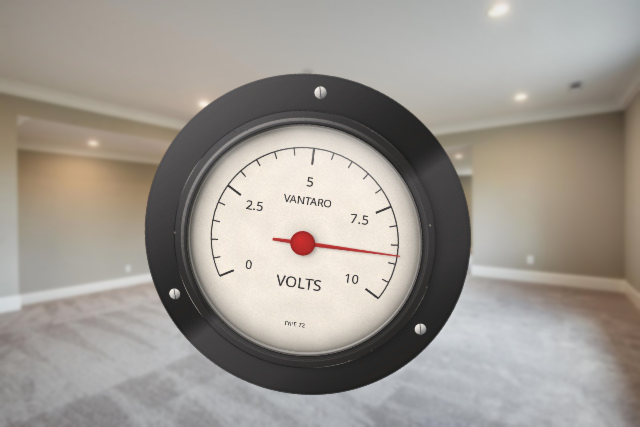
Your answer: 8.75 V
